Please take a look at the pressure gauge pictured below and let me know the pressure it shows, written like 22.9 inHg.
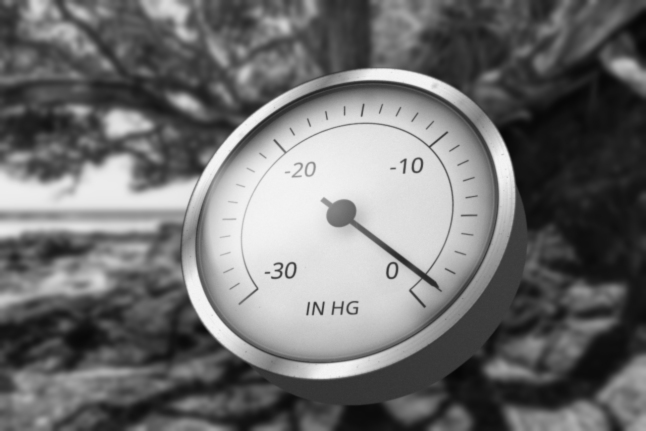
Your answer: -1 inHg
